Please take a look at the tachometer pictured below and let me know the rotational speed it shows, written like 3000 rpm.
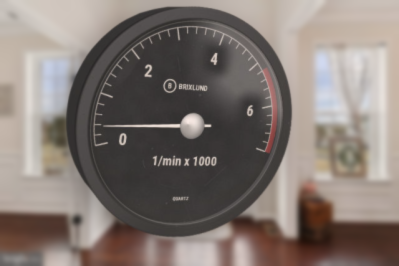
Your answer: 400 rpm
